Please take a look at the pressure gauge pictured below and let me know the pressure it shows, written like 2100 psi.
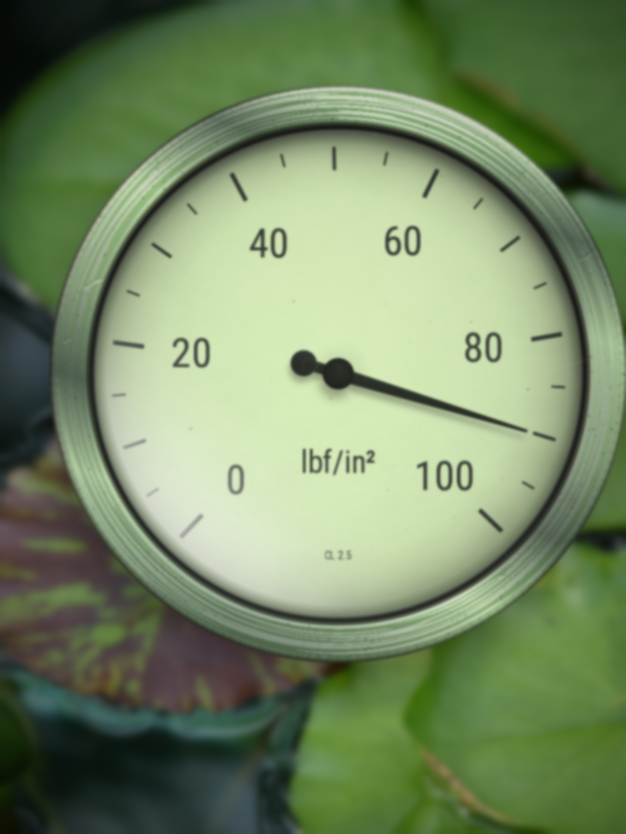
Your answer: 90 psi
